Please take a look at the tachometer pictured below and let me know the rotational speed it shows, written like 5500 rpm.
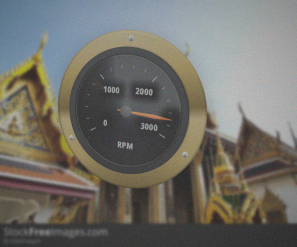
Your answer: 2700 rpm
